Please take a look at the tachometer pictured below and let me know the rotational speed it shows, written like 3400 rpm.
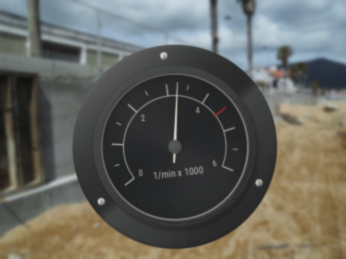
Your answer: 3250 rpm
